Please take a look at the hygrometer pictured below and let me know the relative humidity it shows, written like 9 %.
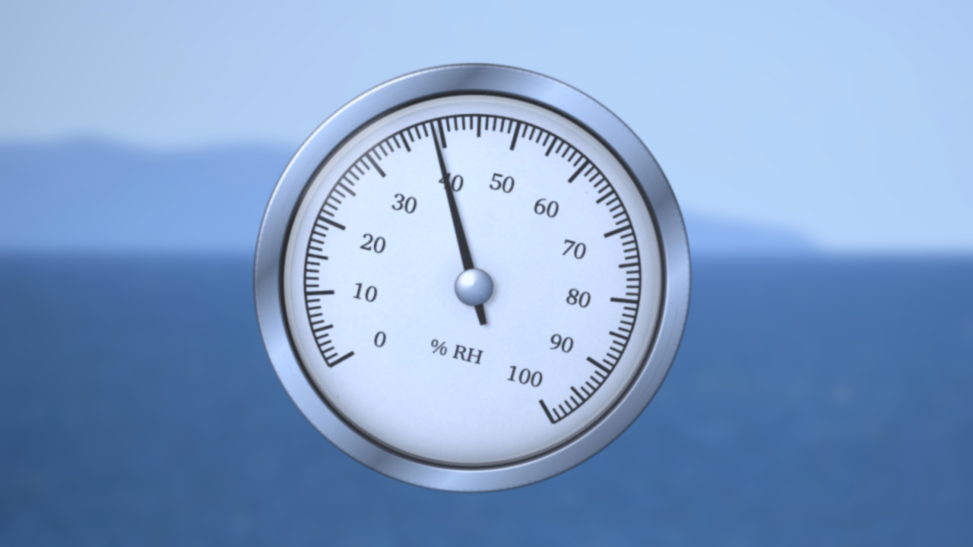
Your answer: 39 %
